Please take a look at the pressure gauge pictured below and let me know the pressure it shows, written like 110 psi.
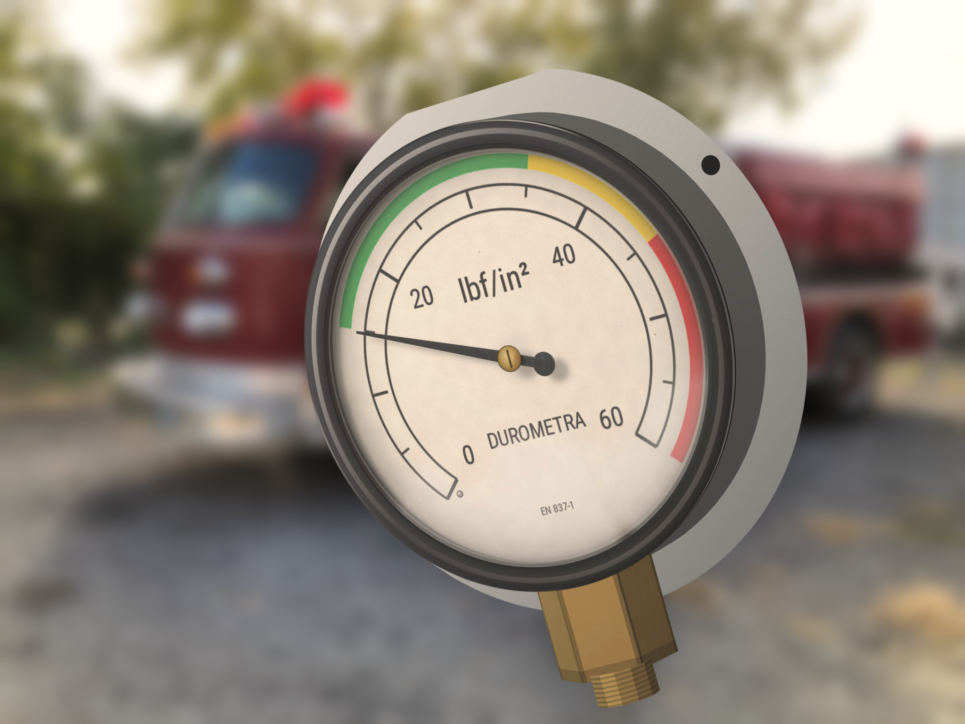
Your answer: 15 psi
